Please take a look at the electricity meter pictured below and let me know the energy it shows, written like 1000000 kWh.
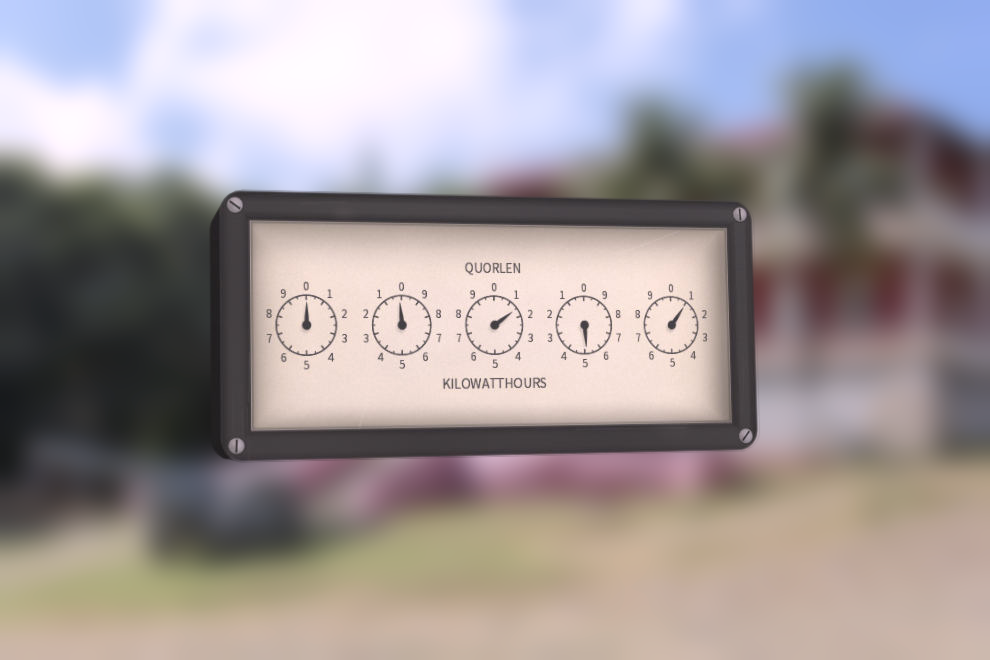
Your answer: 151 kWh
